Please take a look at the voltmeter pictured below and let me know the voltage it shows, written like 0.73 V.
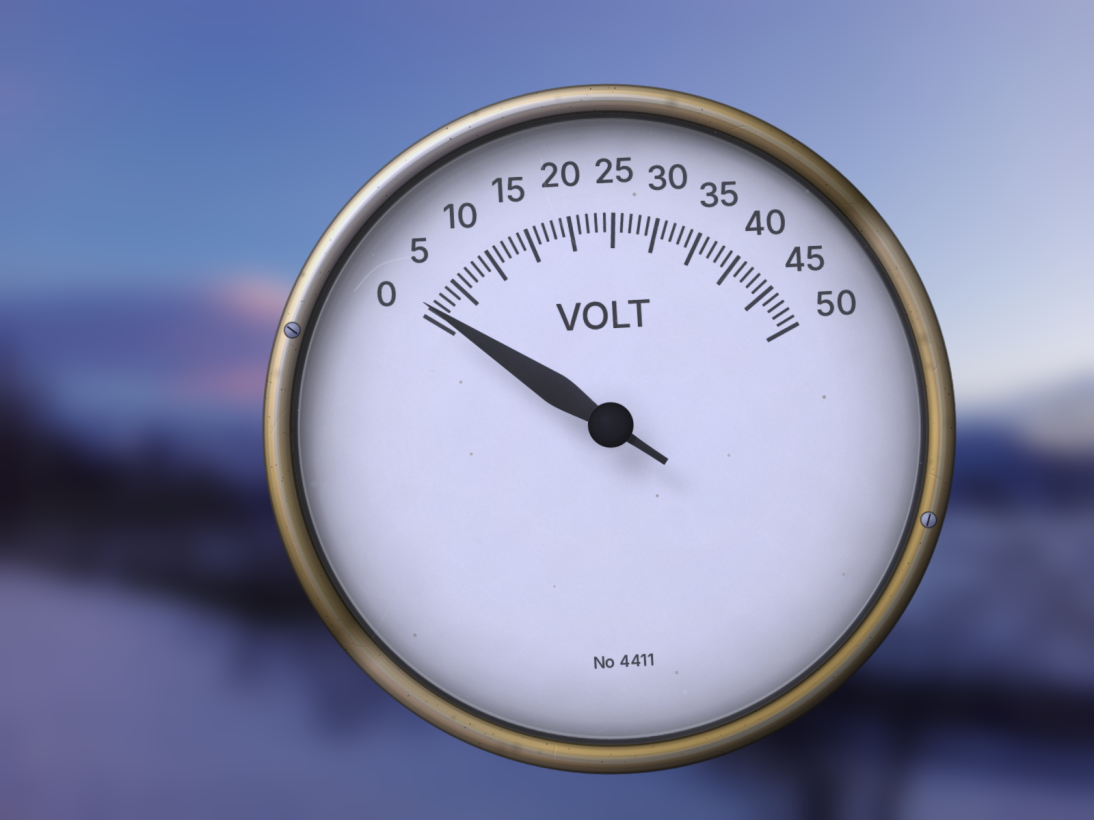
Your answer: 1 V
